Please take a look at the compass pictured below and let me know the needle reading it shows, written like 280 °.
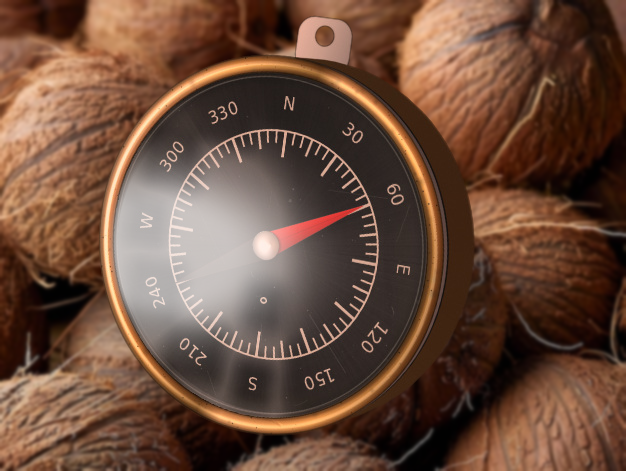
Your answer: 60 °
